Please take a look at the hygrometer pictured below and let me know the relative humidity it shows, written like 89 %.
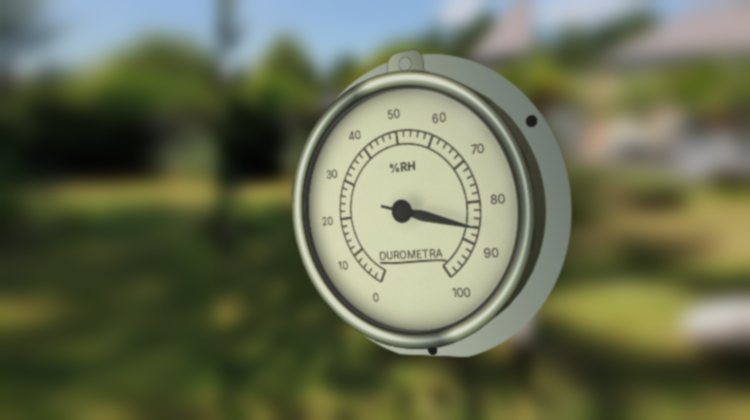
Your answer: 86 %
